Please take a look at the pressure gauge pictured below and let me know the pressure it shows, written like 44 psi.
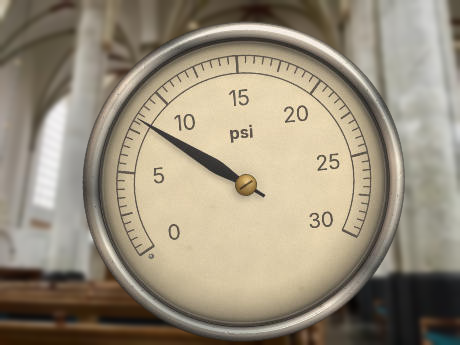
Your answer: 8.25 psi
